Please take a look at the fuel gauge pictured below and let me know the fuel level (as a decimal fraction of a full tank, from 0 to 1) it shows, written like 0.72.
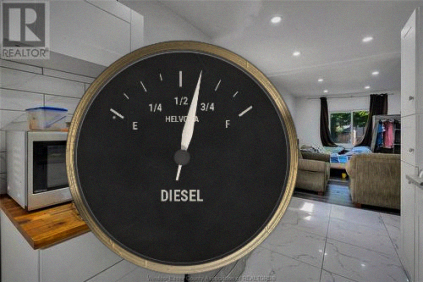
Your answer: 0.625
